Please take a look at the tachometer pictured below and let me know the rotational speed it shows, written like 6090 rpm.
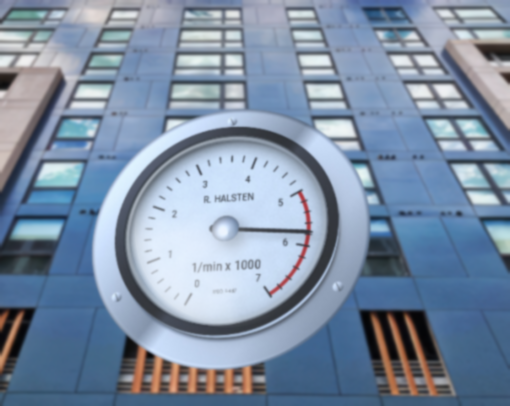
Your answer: 5800 rpm
